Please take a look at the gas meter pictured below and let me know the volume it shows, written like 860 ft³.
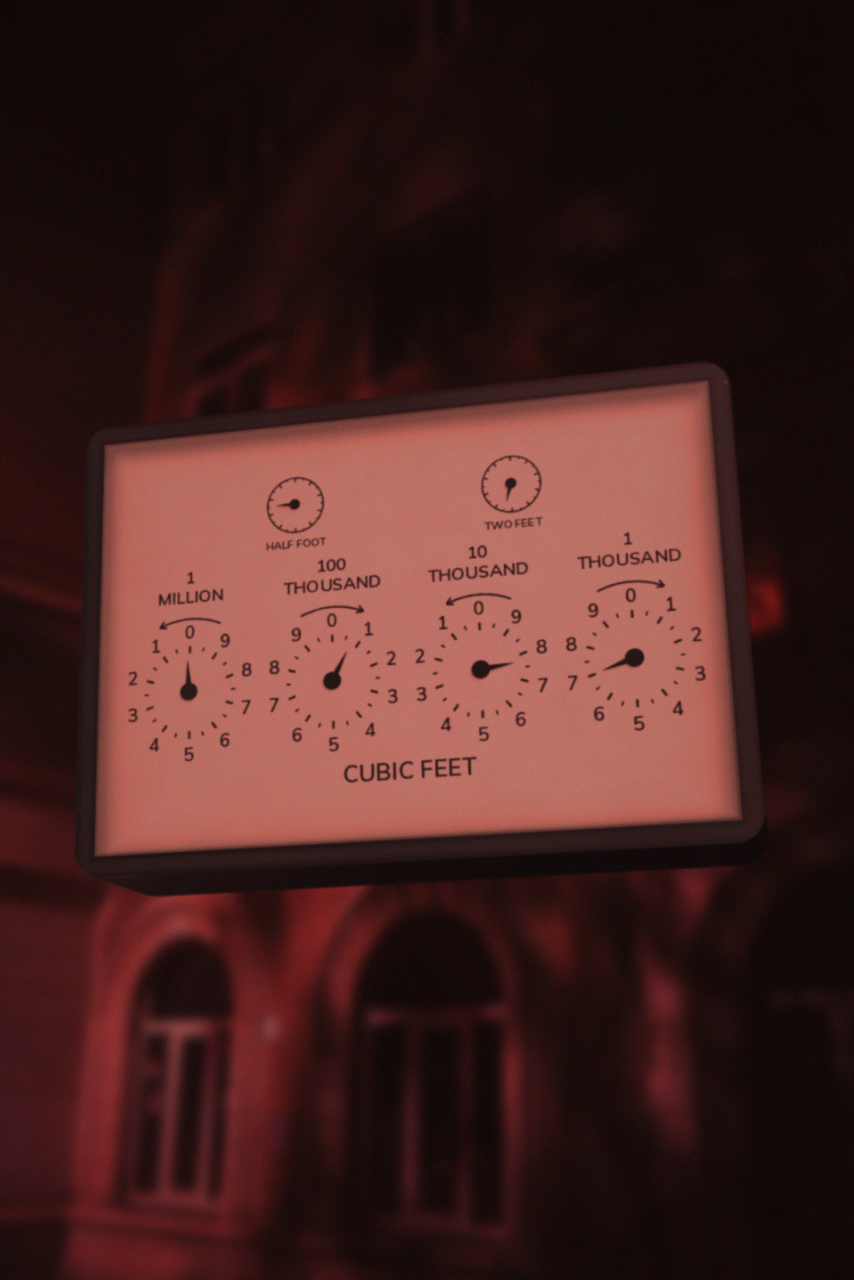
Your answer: 7700 ft³
